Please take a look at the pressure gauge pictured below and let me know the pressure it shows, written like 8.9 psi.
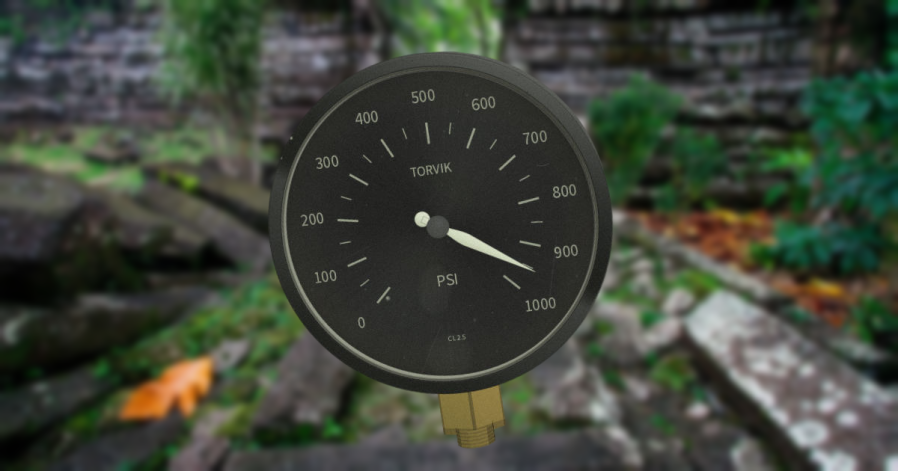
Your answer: 950 psi
